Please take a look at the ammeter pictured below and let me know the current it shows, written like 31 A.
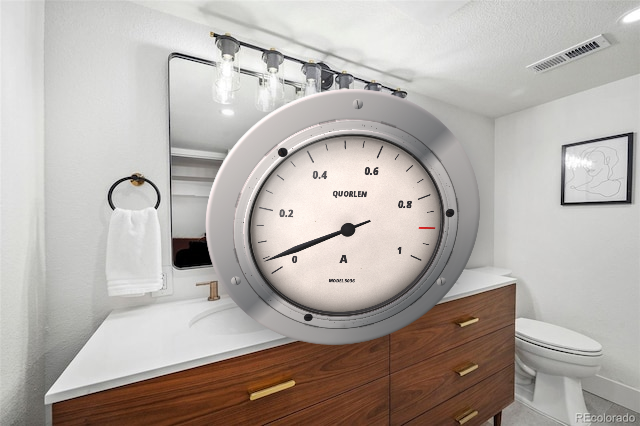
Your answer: 0.05 A
